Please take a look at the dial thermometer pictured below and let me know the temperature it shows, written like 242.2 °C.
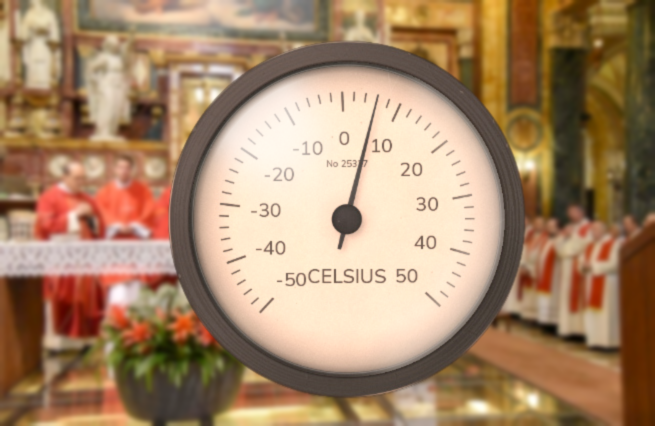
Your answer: 6 °C
